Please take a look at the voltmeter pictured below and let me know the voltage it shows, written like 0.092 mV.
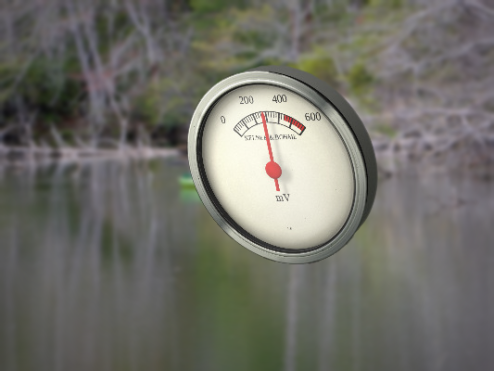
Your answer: 300 mV
